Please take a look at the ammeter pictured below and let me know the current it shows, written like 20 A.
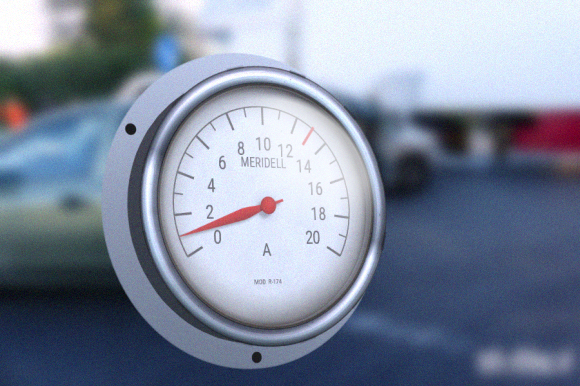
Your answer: 1 A
